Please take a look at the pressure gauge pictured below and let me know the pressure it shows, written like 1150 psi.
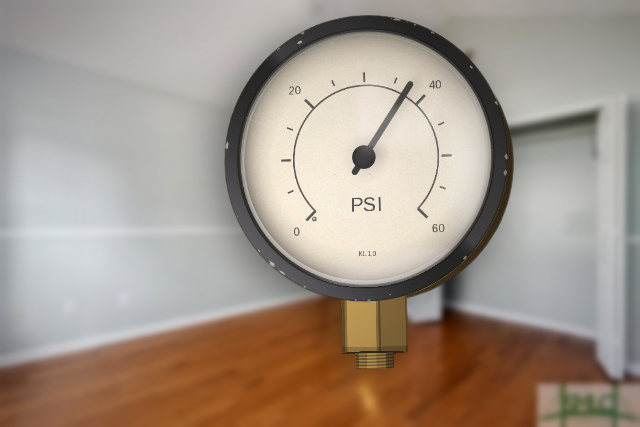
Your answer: 37.5 psi
